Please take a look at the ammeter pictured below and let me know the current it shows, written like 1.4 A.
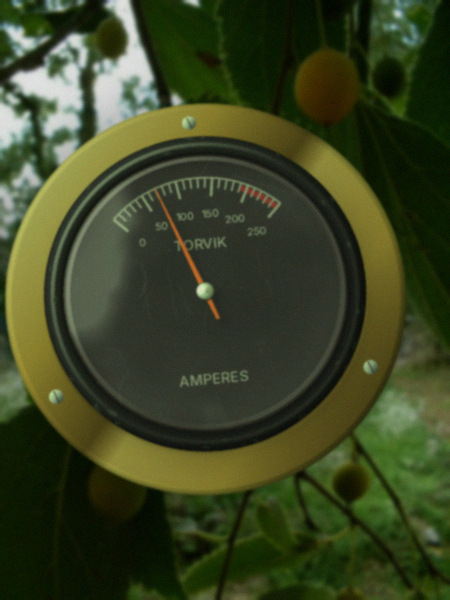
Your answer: 70 A
